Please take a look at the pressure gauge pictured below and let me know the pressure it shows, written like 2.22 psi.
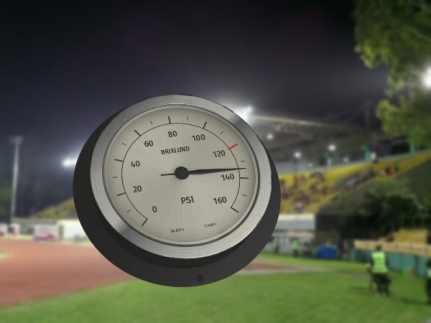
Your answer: 135 psi
